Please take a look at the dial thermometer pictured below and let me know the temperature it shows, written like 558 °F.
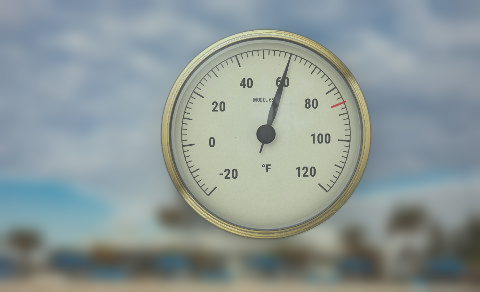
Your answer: 60 °F
